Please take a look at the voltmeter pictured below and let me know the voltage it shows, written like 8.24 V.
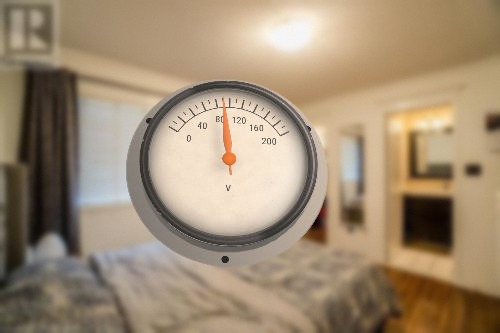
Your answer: 90 V
